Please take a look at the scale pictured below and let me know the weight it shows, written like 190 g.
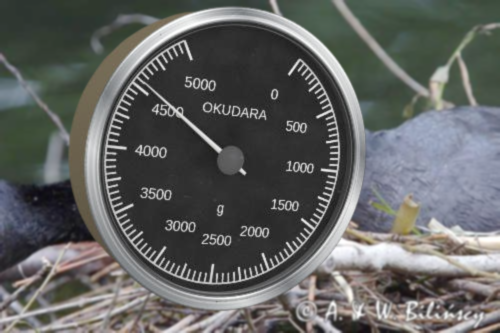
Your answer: 4550 g
